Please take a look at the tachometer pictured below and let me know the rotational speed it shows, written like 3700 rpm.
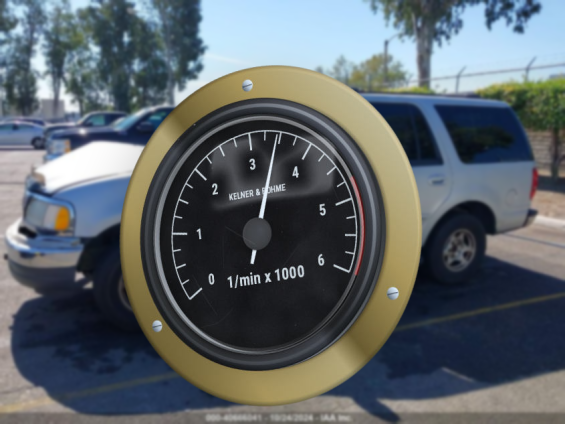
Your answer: 3500 rpm
